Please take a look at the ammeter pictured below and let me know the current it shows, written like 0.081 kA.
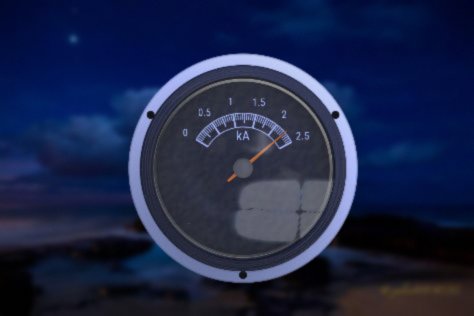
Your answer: 2.25 kA
